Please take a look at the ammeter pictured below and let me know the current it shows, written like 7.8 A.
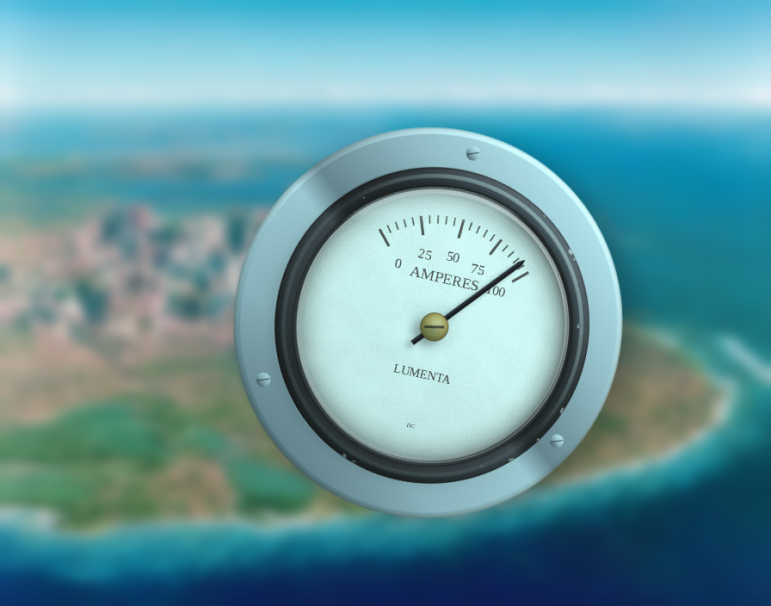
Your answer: 92.5 A
